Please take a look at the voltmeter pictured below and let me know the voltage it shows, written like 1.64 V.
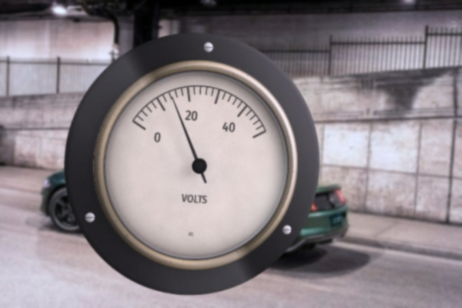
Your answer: 14 V
